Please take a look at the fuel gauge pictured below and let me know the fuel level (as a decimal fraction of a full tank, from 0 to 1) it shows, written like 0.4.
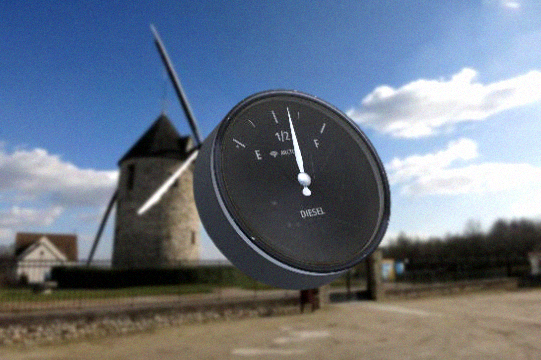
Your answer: 0.625
